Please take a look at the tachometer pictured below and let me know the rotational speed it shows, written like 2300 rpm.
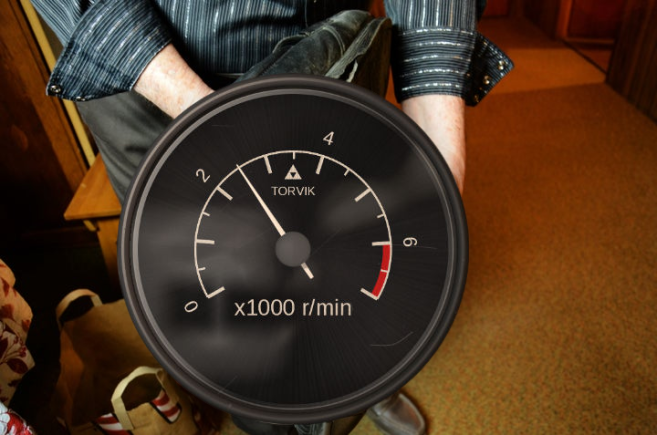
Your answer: 2500 rpm
